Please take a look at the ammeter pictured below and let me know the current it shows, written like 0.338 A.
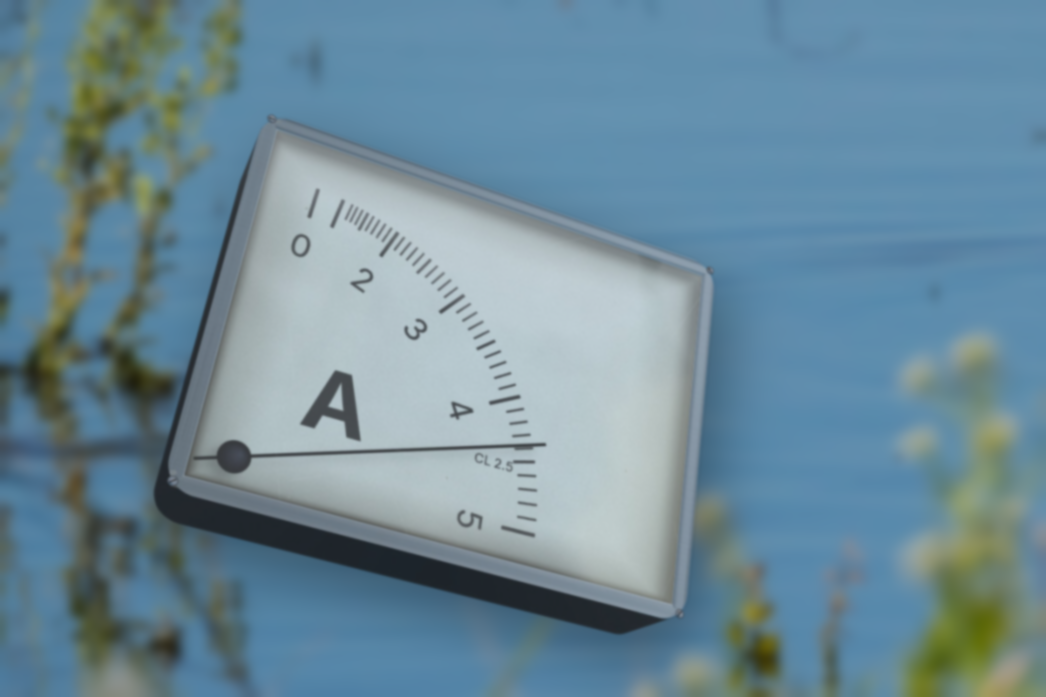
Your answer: 4.4 A
